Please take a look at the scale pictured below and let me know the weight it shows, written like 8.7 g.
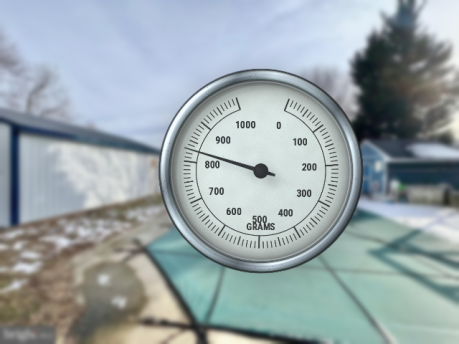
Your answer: 830 g
